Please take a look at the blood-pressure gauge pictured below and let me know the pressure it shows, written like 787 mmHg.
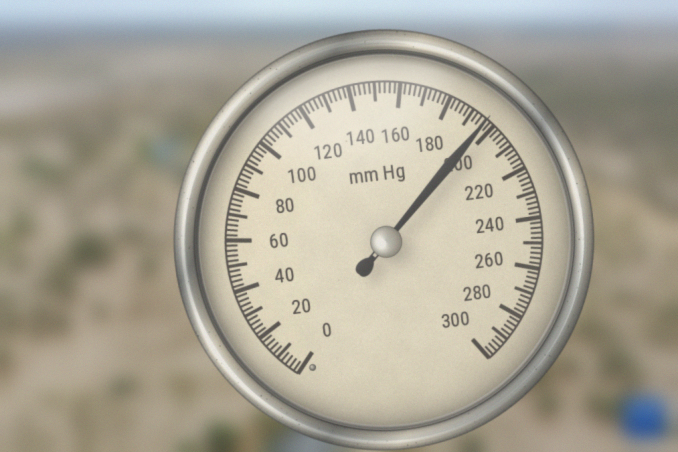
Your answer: 196 mmHg
